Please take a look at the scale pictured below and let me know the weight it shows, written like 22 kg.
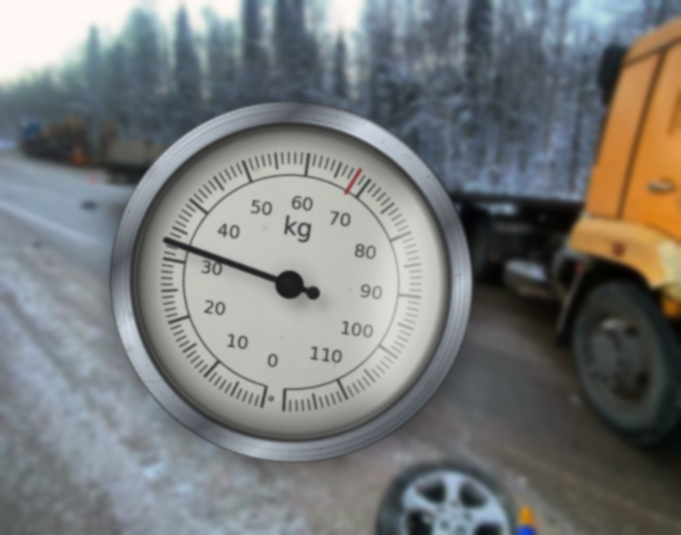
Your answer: 33 kg
